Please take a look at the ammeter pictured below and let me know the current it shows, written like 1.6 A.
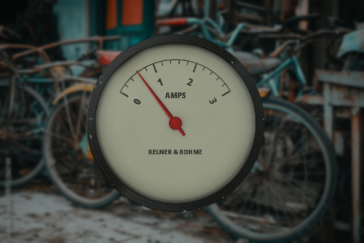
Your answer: 0.6 A
